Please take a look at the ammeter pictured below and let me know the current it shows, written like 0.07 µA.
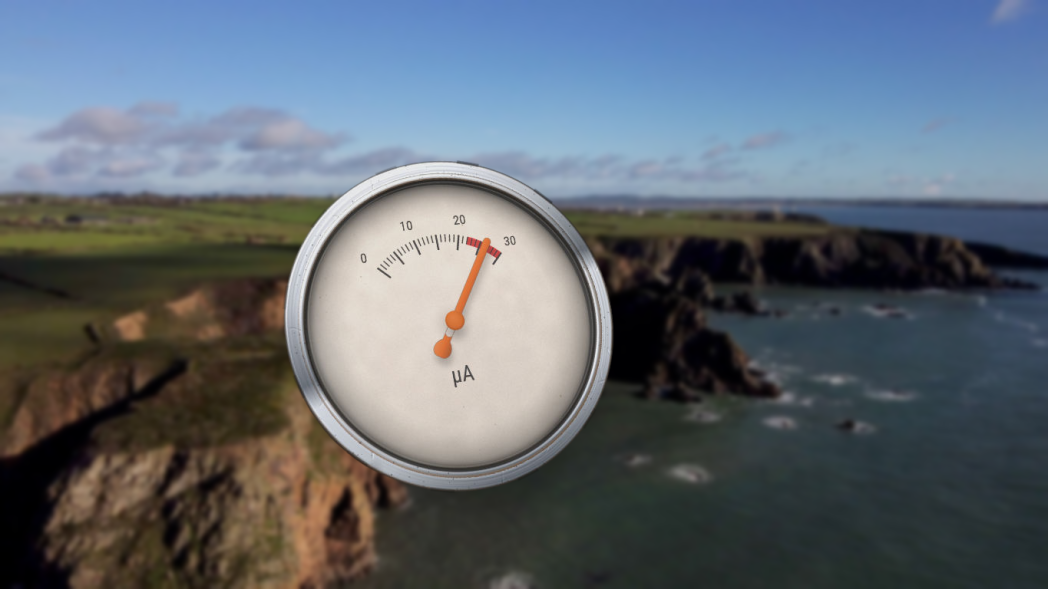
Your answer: 26 µA
